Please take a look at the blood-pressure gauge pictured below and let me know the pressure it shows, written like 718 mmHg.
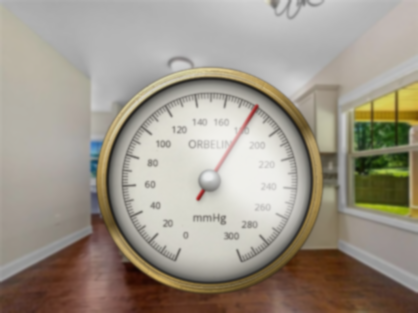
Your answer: 180 mmHg
